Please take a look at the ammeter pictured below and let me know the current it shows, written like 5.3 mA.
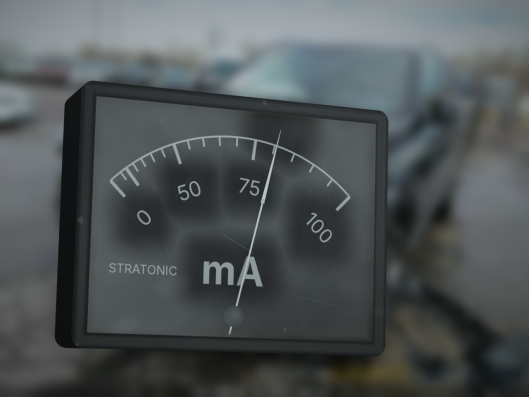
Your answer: 80 mA
